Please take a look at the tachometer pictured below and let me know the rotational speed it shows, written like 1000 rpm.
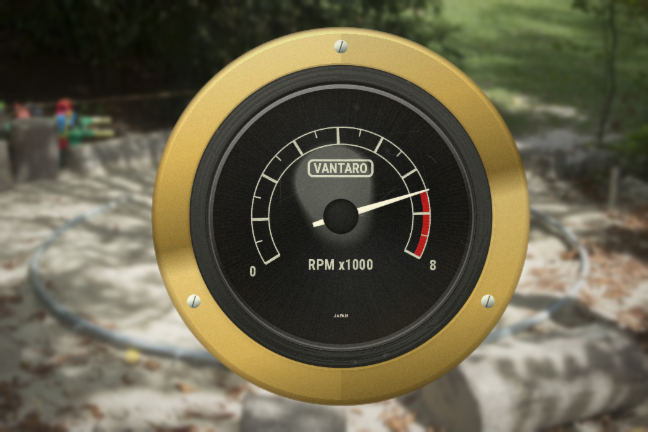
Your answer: 6500 rpm
